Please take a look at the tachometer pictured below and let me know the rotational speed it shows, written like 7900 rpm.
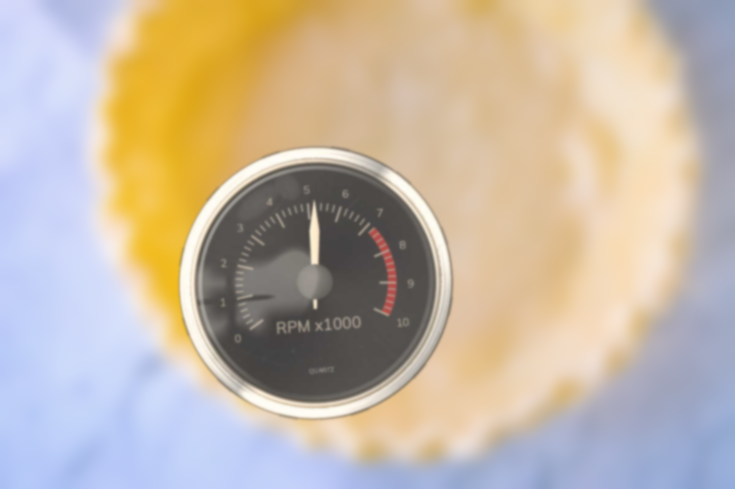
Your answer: 5200 rpm
